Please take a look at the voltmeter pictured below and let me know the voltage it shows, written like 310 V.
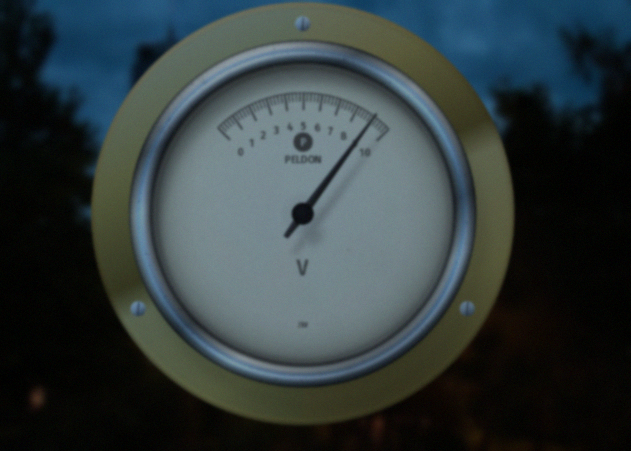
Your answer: 9 V
